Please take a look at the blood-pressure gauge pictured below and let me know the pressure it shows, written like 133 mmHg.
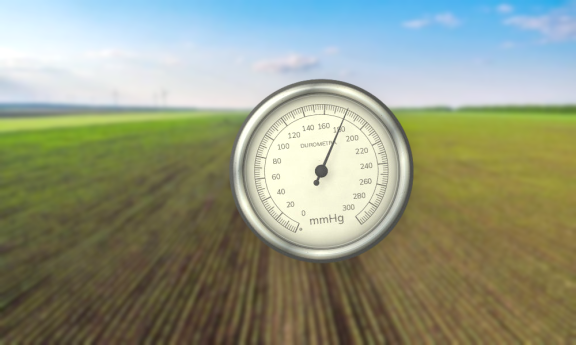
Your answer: 180 mmHg
